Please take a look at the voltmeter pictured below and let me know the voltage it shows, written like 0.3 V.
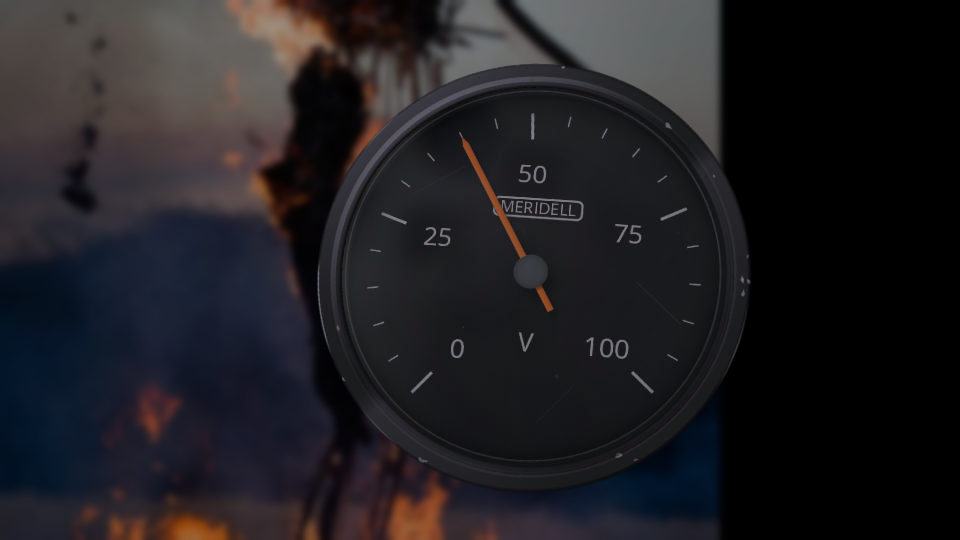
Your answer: 40 V
